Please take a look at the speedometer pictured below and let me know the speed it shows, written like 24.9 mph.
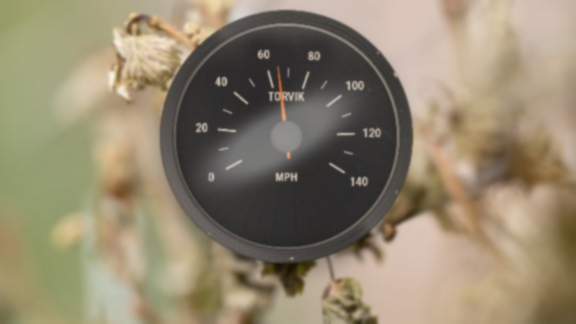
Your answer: 65 mph
